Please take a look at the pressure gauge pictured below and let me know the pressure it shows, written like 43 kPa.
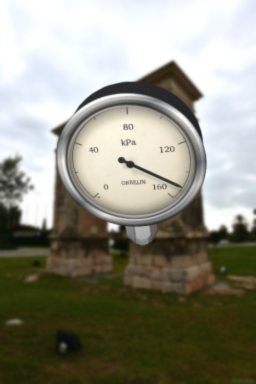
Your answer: 150 kPa
